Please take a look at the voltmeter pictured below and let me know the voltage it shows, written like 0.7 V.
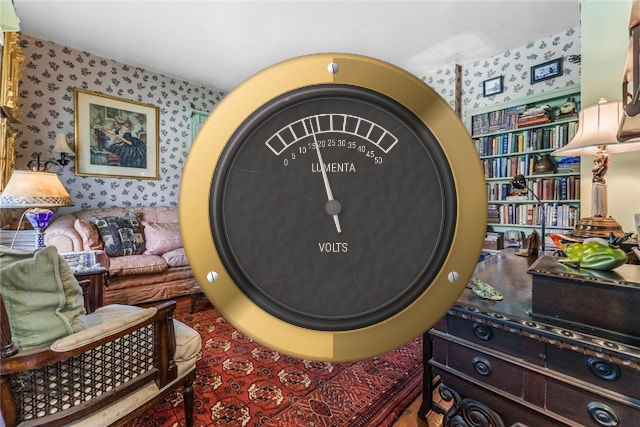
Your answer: 17.5 V
